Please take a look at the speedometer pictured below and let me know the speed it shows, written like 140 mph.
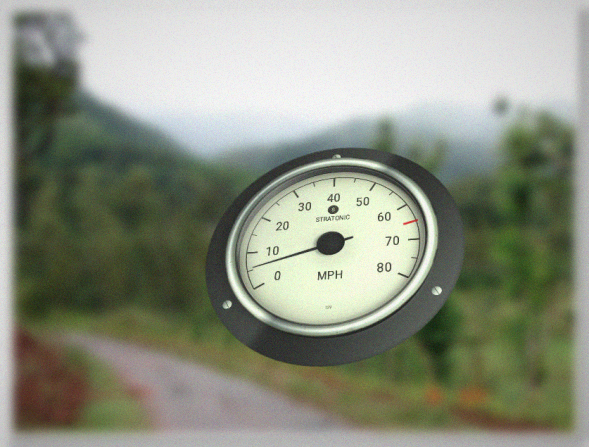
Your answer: 5 mph
